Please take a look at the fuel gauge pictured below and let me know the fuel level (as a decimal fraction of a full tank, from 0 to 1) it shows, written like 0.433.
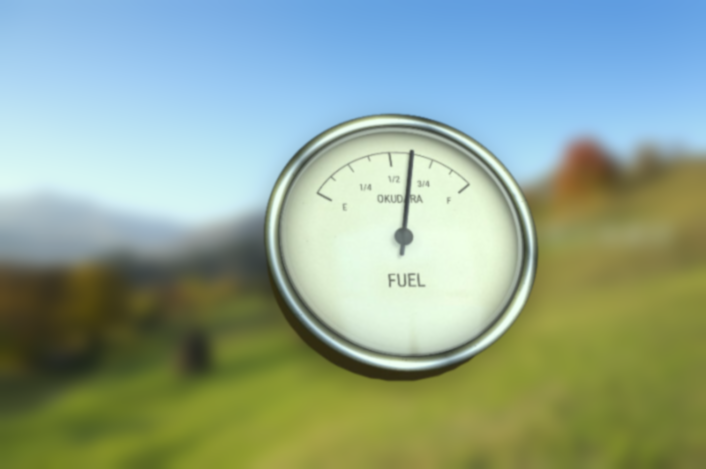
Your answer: 0.625
